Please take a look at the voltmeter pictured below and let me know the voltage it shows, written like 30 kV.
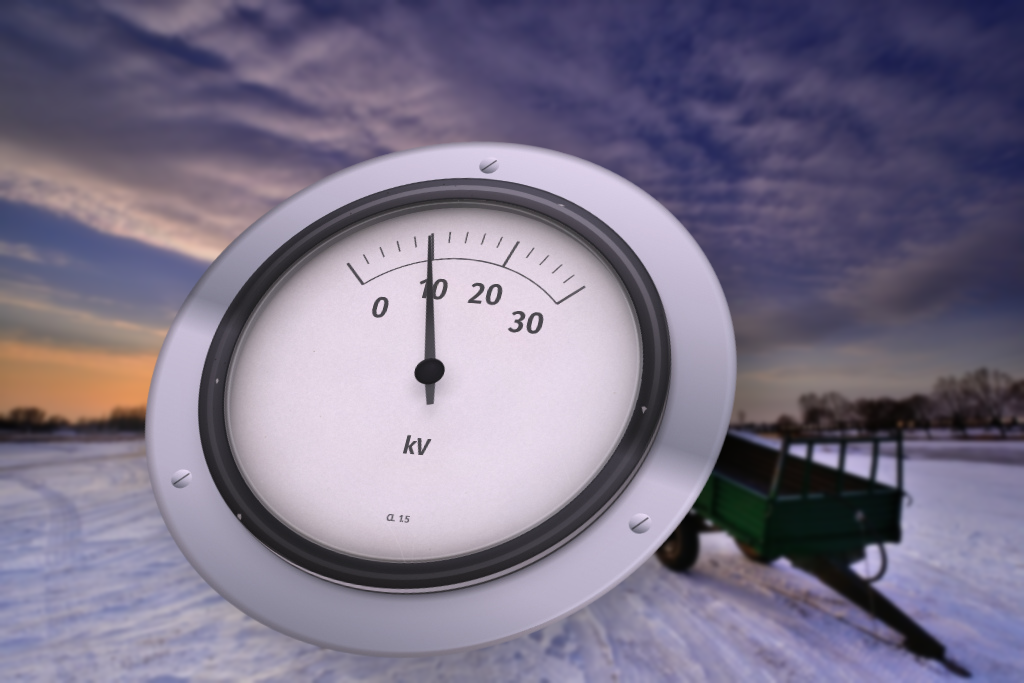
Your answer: 10 kV
